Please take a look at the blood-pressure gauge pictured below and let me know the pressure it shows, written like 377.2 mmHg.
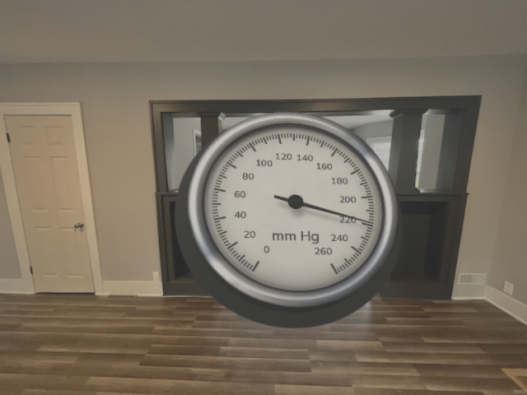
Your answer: 220 mmHg
